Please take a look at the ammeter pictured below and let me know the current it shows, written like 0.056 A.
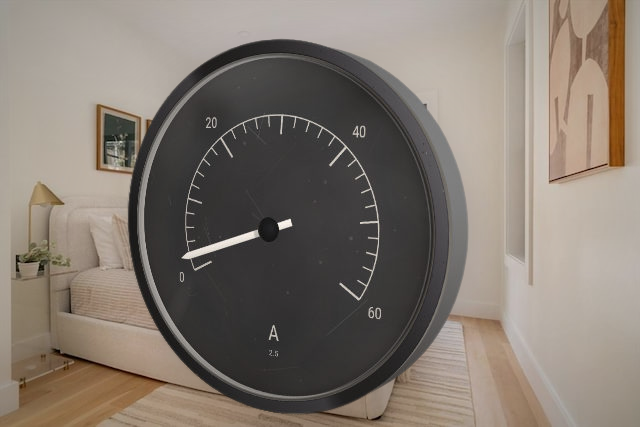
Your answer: 2 A
